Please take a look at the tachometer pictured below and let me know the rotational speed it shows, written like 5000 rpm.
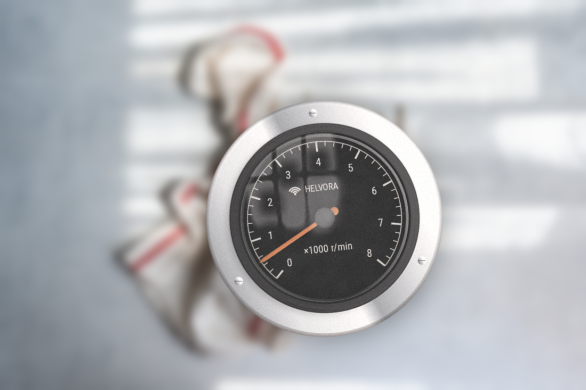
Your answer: 500 rpm
